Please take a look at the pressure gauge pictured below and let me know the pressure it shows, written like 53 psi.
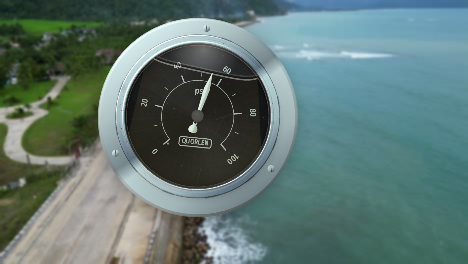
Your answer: 55 psi
